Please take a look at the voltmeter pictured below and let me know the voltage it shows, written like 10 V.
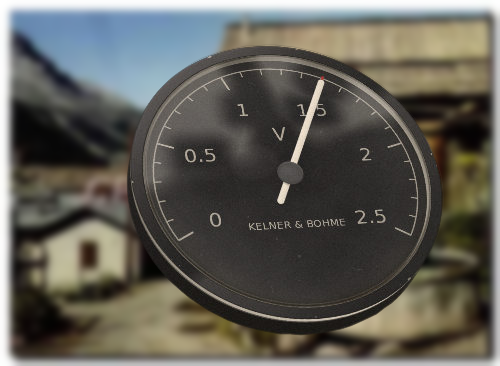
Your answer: 1.5 V
